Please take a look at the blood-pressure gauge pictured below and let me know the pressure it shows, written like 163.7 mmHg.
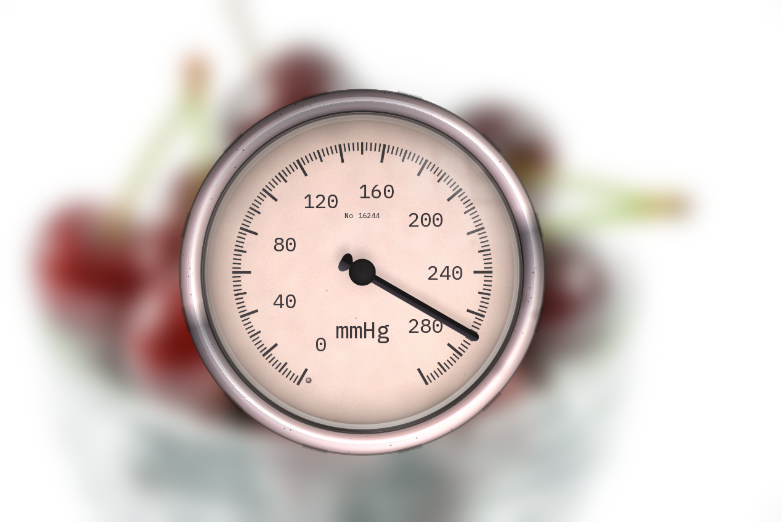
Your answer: 270 mmHg
